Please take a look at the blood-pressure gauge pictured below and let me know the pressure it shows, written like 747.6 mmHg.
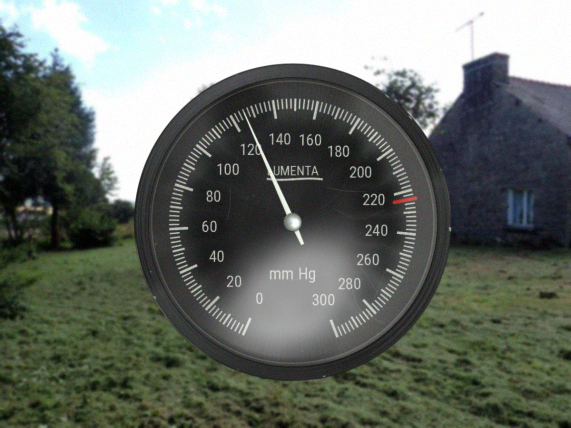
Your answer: 126 mmHg
